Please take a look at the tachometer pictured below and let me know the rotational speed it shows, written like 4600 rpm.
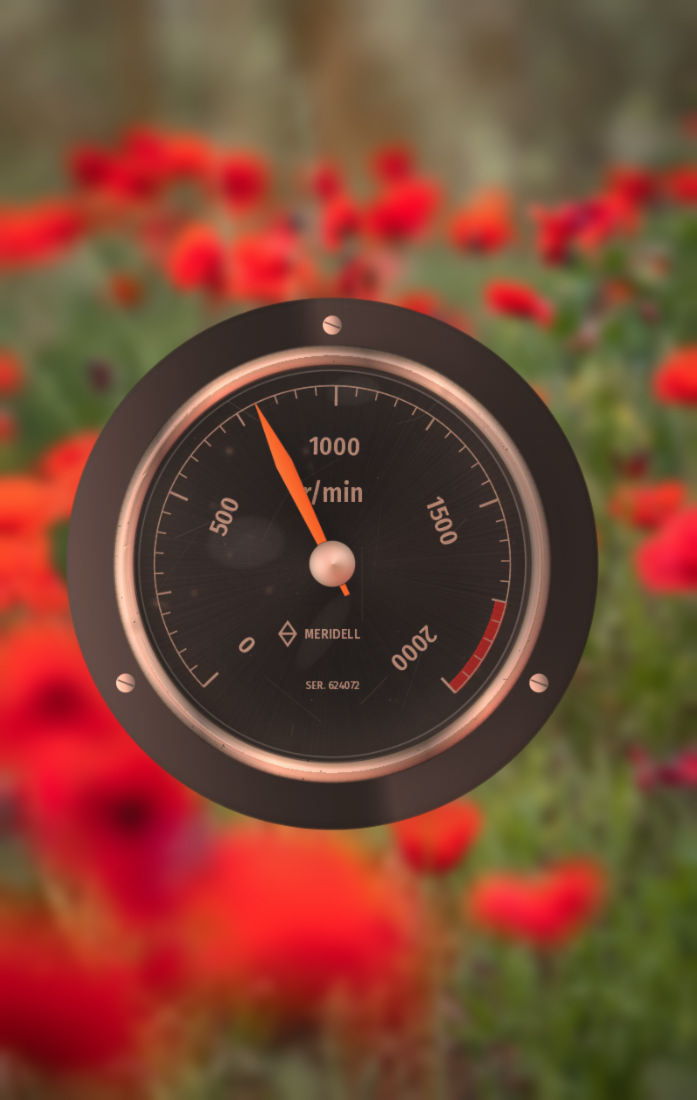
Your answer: 800 rpm
